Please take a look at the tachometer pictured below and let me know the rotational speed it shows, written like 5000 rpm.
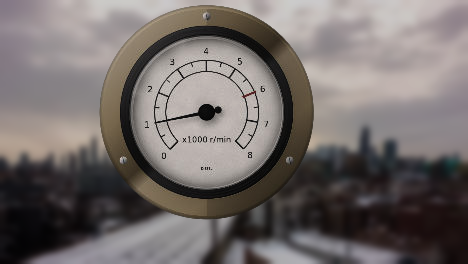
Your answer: 1000 rpm
